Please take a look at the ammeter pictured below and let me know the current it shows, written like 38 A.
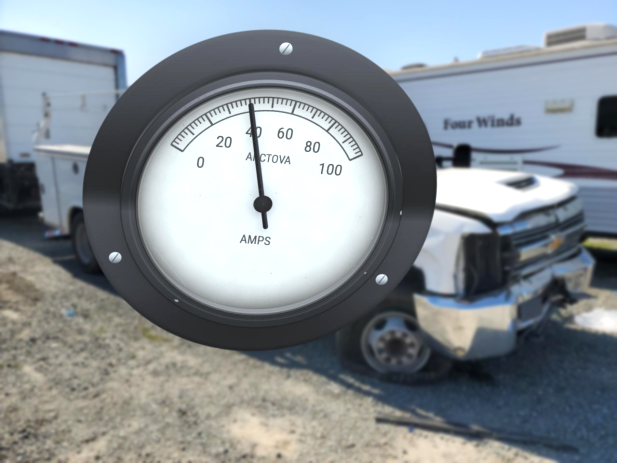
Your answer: 40 A
